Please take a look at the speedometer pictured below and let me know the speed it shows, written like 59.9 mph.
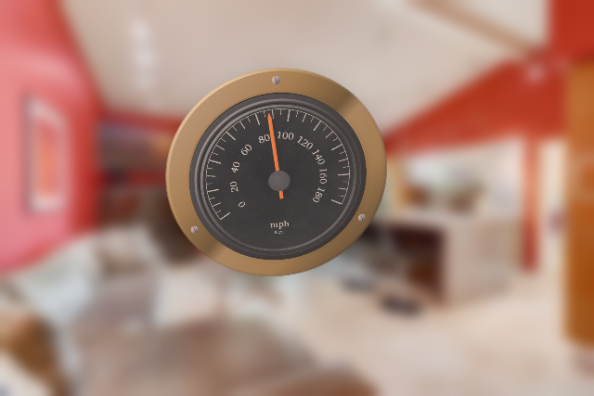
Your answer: 87.5 mph
